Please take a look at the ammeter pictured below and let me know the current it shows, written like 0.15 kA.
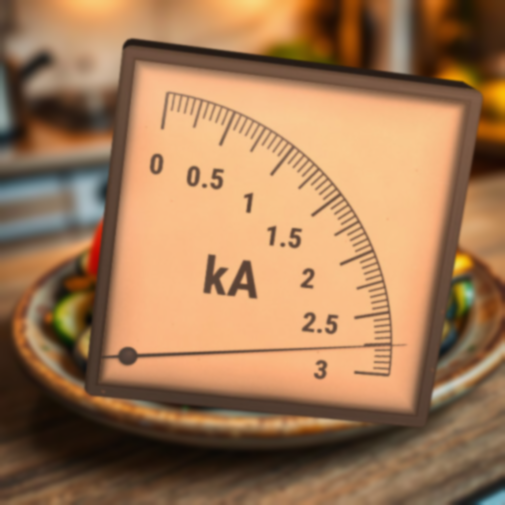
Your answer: 2.75 kA
